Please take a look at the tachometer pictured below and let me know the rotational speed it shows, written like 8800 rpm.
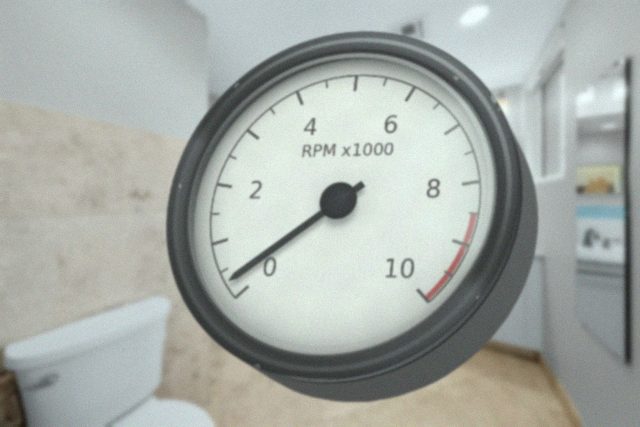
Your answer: 250 rpm
